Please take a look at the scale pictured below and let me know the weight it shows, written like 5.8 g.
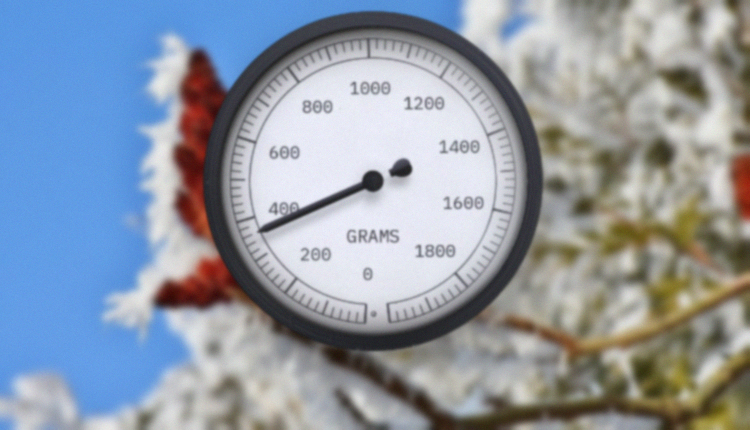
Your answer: 360 g
